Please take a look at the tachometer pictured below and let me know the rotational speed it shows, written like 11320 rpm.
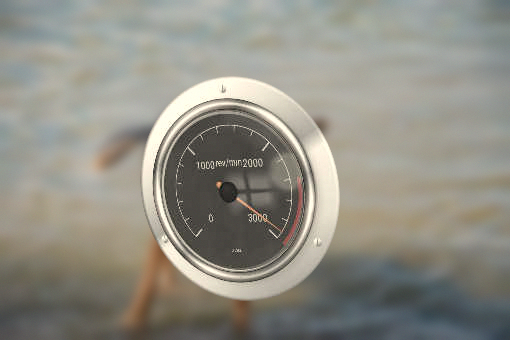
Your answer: 2900 rpm
